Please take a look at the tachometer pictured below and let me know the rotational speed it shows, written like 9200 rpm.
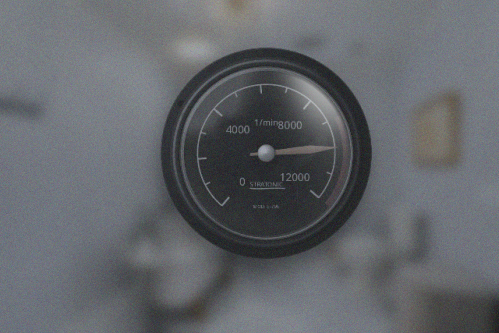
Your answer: 10000 rpm
